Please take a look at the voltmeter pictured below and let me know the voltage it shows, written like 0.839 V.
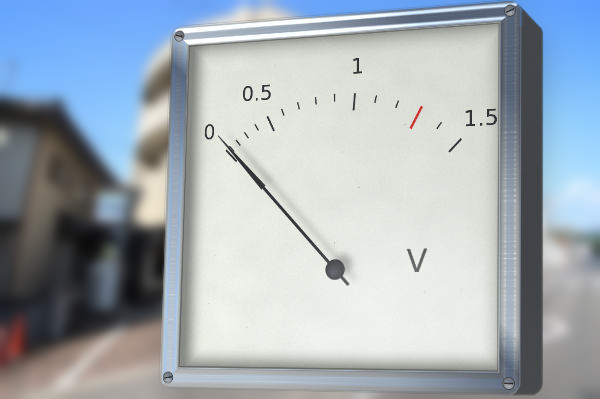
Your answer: 0.1 V
